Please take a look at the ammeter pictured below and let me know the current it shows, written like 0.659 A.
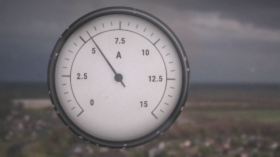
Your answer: 5.5 A
